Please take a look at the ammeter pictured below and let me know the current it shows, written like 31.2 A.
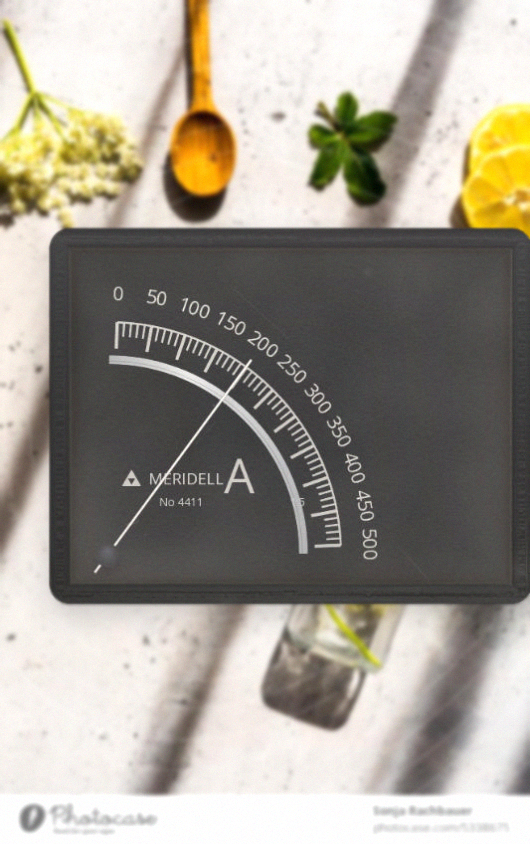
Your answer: 200 A
